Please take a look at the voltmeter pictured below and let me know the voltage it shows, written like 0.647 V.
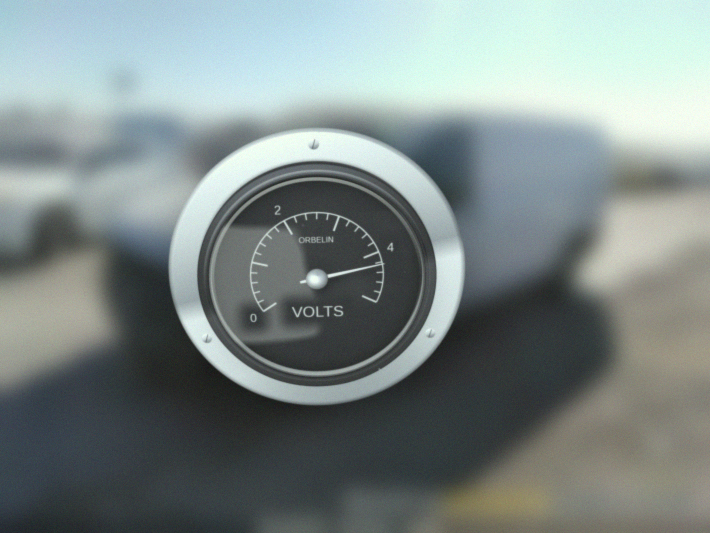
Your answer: 4.2 V
